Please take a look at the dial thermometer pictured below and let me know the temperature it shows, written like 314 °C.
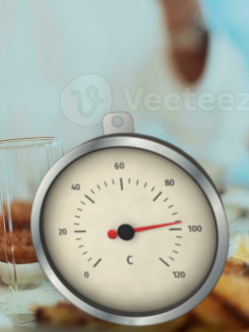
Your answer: 96 °C
